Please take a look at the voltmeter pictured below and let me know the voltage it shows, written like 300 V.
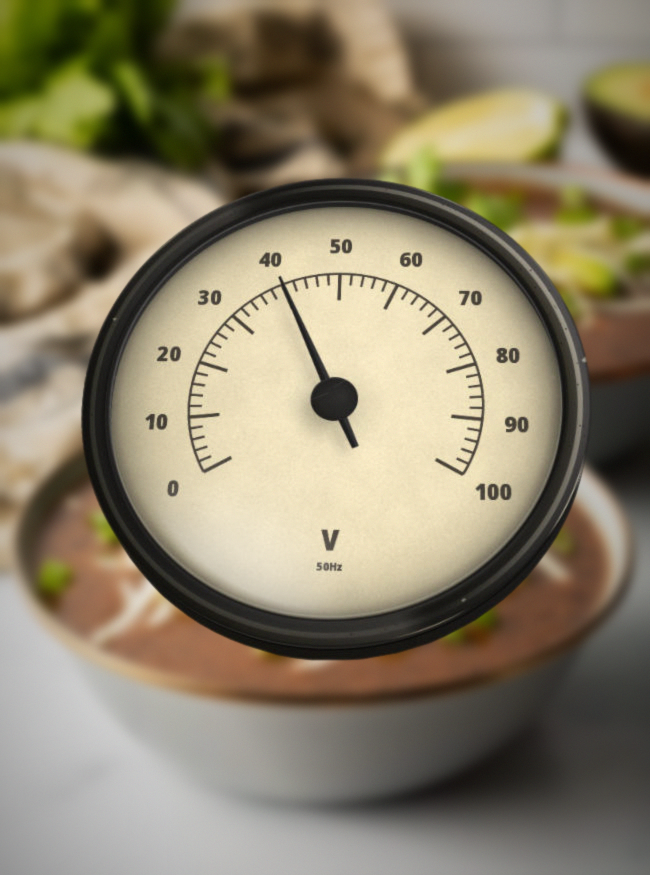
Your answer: 40 V
